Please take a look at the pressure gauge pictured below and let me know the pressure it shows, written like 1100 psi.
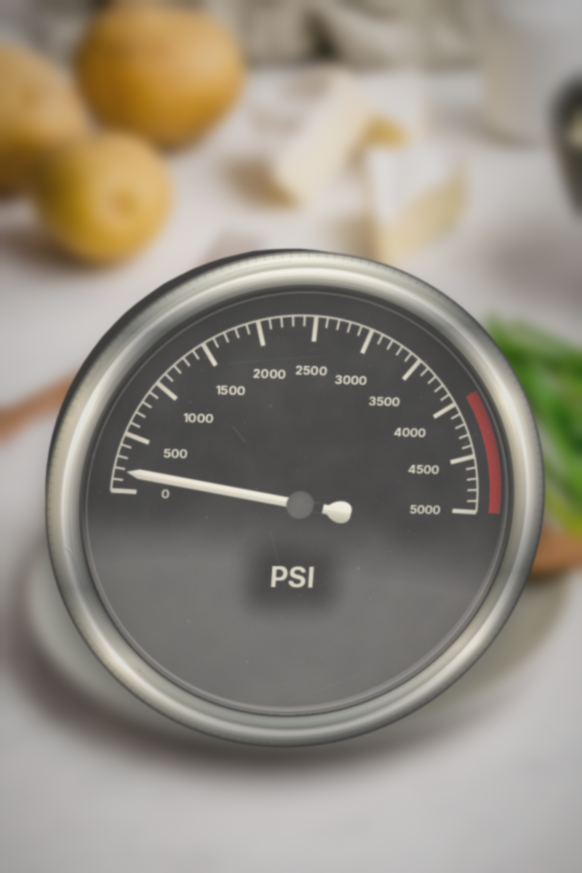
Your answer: 200 psi
